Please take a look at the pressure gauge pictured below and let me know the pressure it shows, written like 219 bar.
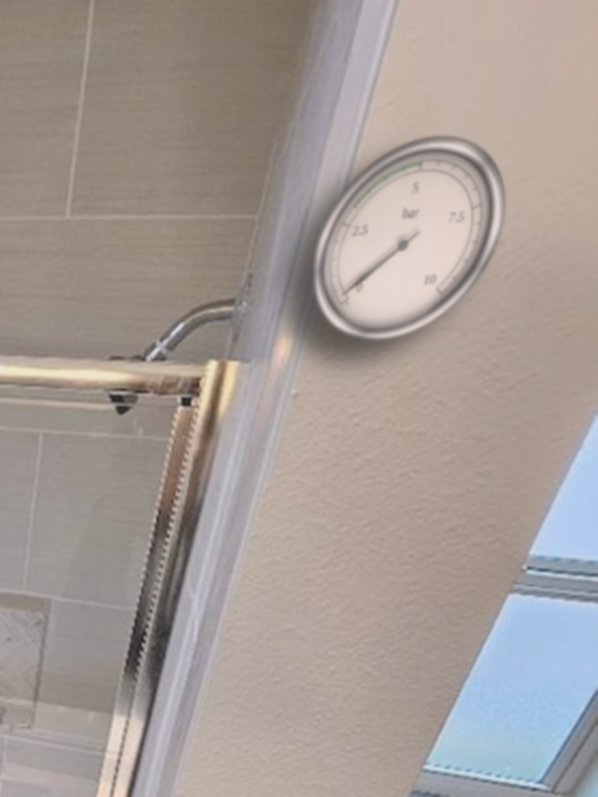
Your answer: 0.25 bar
